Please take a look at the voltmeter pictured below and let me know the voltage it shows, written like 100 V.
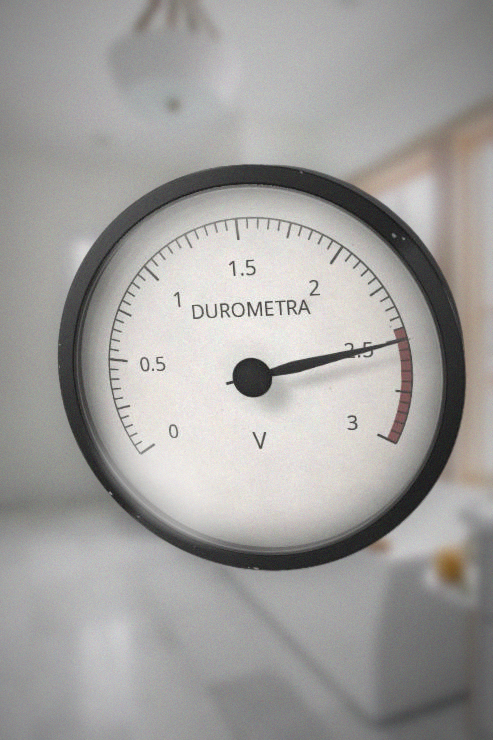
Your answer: 2.5 V
